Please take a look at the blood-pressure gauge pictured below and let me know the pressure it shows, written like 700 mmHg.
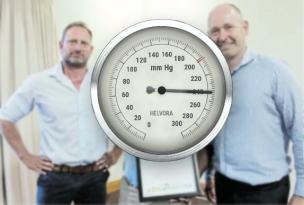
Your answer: 240 mmHg
